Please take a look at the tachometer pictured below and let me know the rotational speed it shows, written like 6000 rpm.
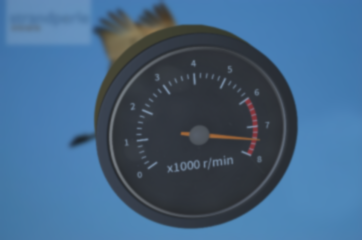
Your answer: 7400 rpm
